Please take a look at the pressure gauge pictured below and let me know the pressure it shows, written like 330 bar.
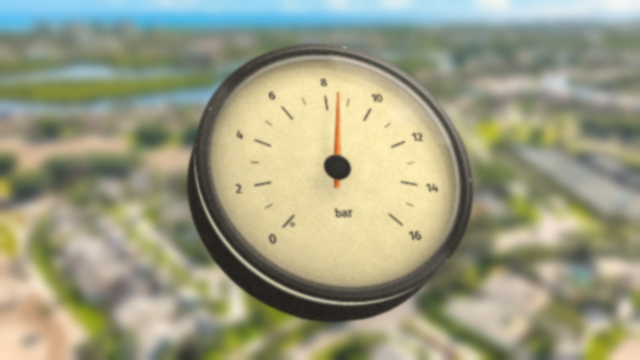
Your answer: 8.5 bar
